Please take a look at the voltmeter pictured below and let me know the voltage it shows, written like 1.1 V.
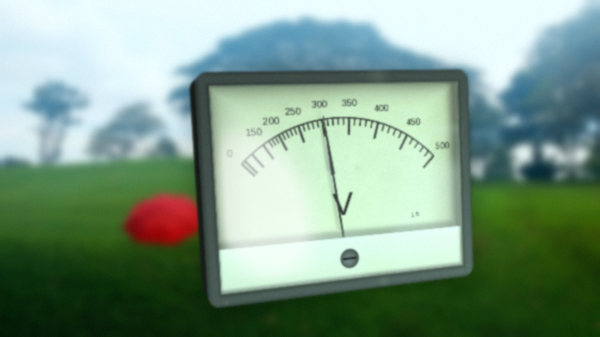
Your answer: 300 V
